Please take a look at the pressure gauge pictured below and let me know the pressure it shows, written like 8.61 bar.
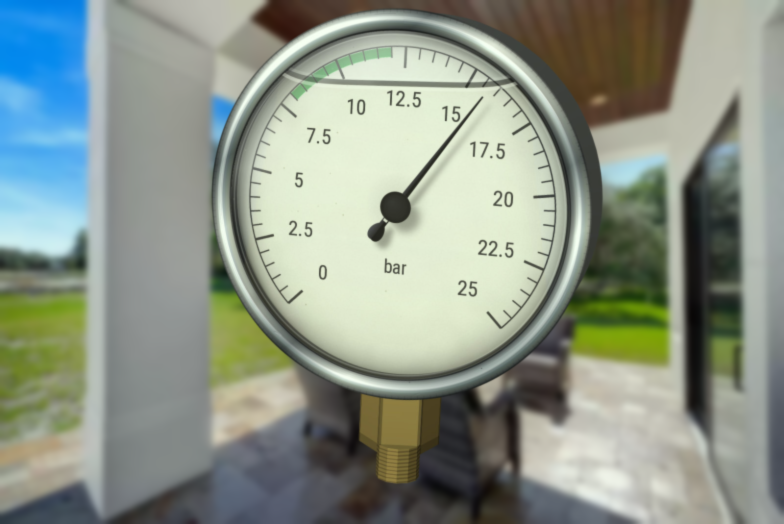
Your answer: 15.75 bar
